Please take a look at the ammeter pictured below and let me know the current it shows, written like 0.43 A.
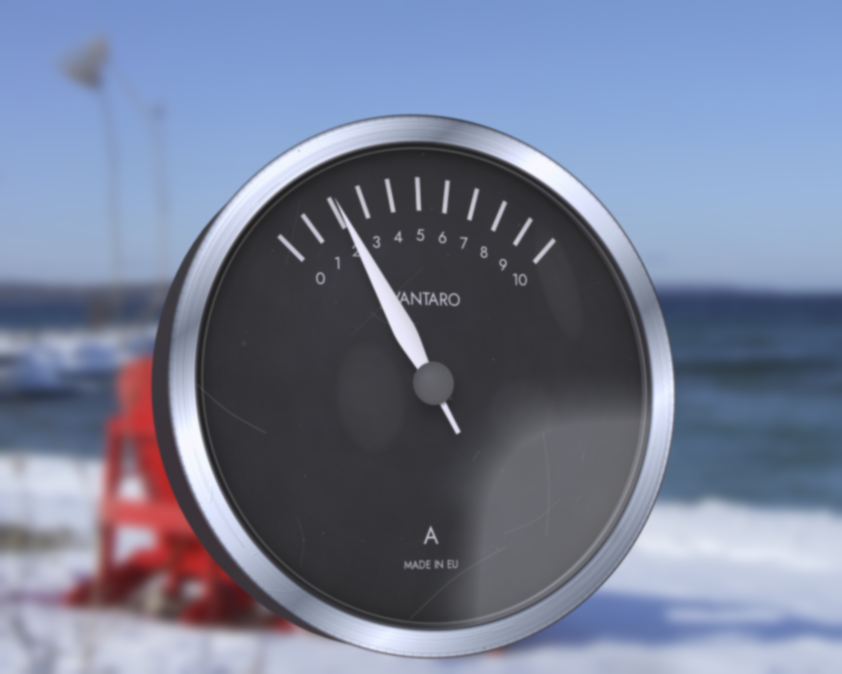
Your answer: 2 A
